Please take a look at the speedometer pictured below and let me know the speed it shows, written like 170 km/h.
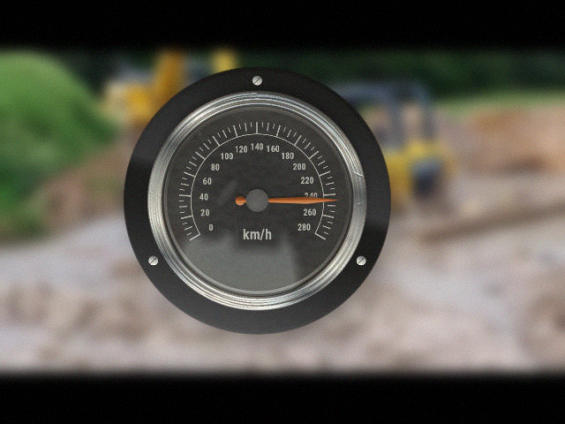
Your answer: 245 km/h
